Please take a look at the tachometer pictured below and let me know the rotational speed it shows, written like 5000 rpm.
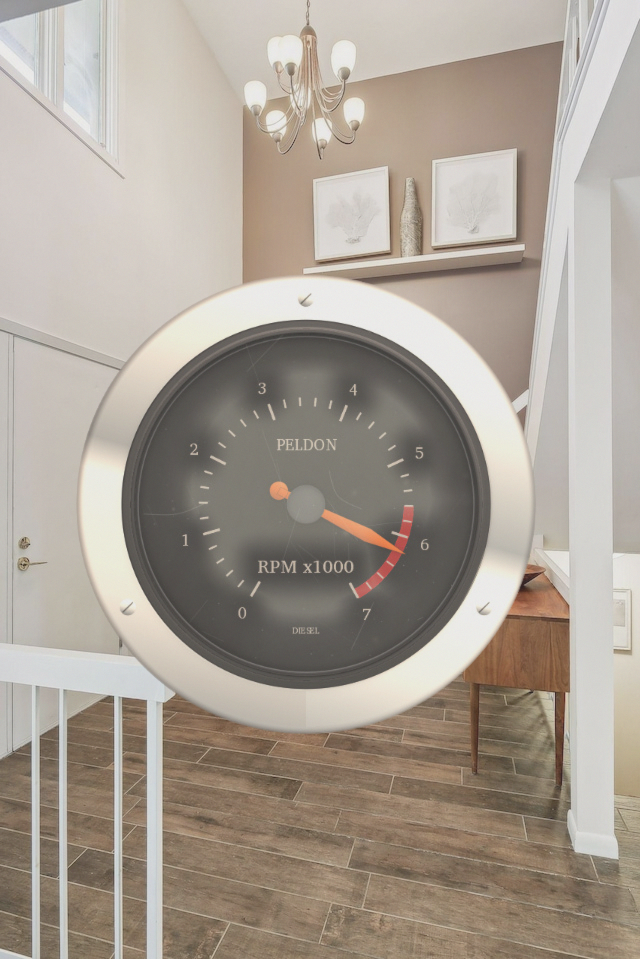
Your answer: 6200 rpm
